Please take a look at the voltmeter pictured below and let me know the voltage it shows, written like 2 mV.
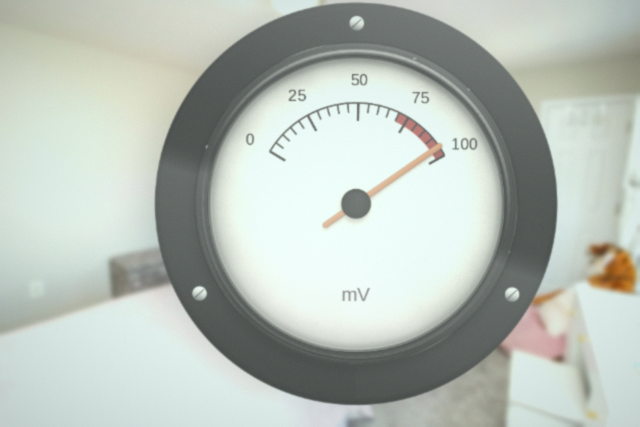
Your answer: 95 mV
